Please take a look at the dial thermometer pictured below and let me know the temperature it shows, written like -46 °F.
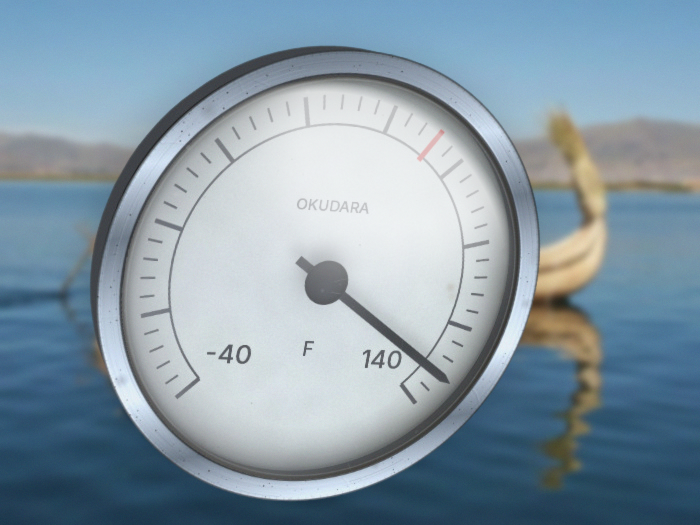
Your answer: 132 °F
